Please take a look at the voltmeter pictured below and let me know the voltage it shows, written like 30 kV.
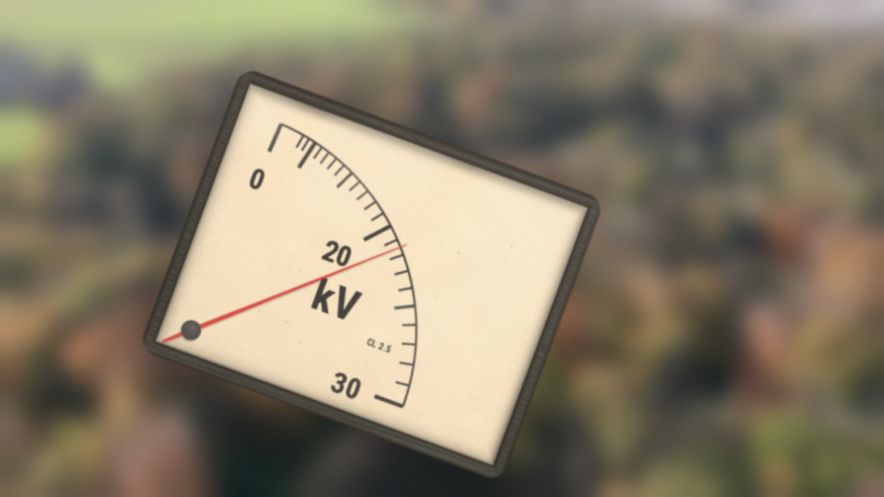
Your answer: 21.5 kV
